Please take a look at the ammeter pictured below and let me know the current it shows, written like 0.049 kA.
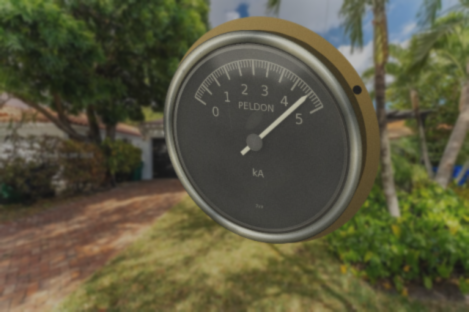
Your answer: 4.5 kA
